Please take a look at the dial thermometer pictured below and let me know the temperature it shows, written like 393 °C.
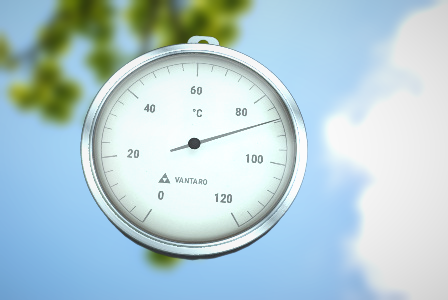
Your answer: 88 °C
